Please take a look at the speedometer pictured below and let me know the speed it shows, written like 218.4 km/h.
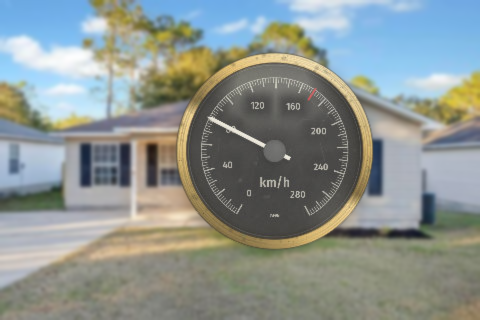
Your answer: 80 km/h
